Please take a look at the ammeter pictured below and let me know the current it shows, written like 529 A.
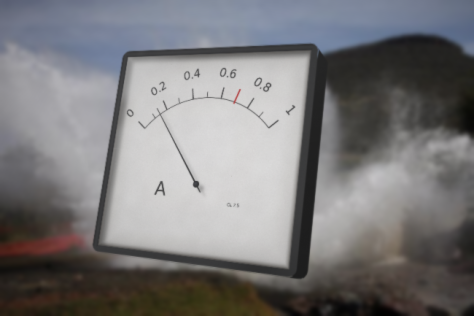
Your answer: 0.15 A
